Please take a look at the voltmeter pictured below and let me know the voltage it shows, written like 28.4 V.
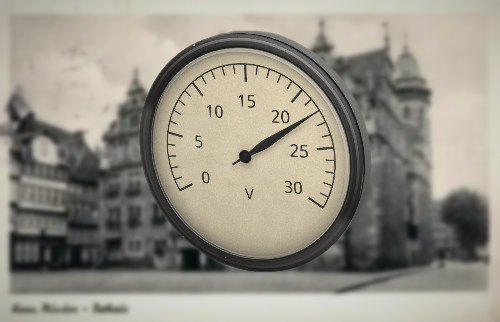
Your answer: 22 V
